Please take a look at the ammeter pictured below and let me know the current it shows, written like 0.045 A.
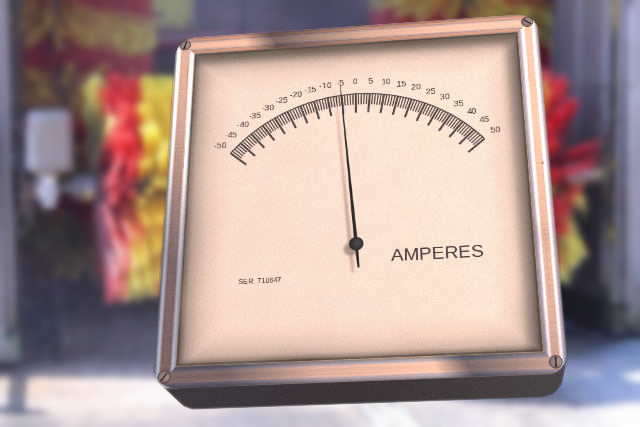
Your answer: -5 A
